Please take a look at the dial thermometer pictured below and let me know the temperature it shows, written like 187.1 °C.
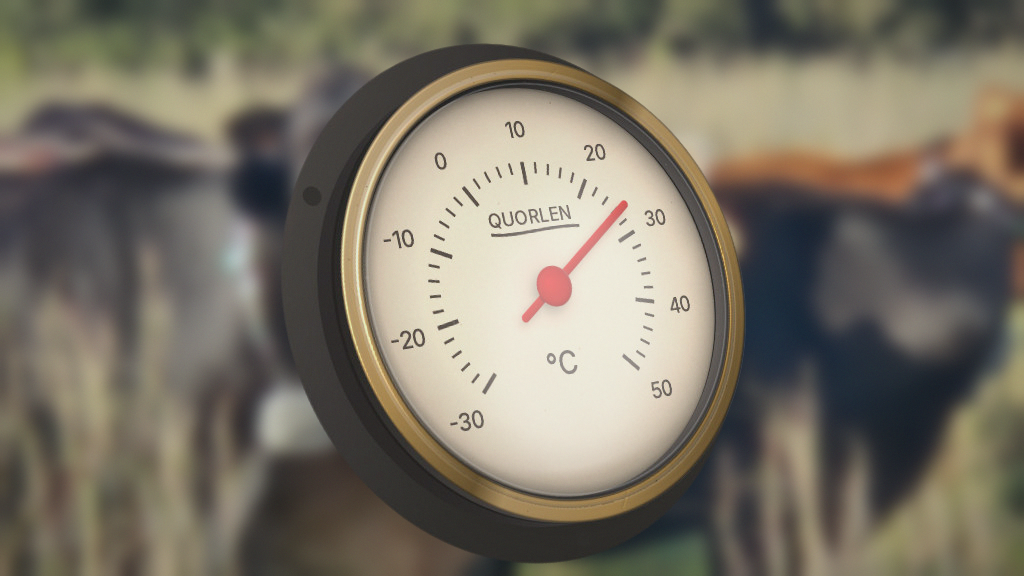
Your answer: 26 °C
